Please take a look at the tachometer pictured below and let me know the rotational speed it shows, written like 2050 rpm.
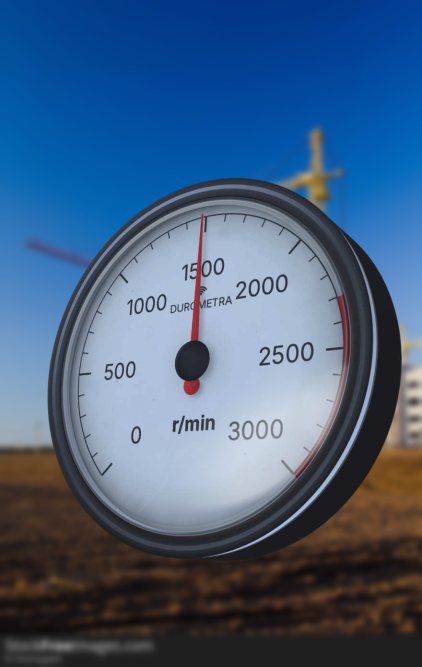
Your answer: 1500 rpm
